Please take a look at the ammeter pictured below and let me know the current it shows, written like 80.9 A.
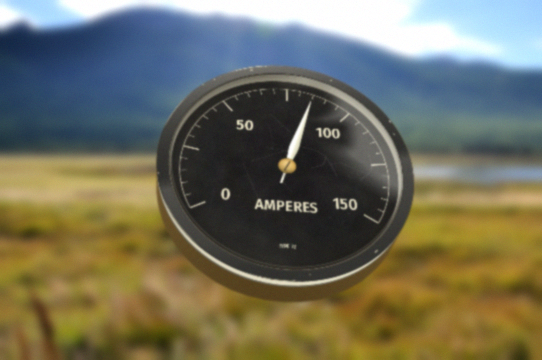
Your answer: 85 A
